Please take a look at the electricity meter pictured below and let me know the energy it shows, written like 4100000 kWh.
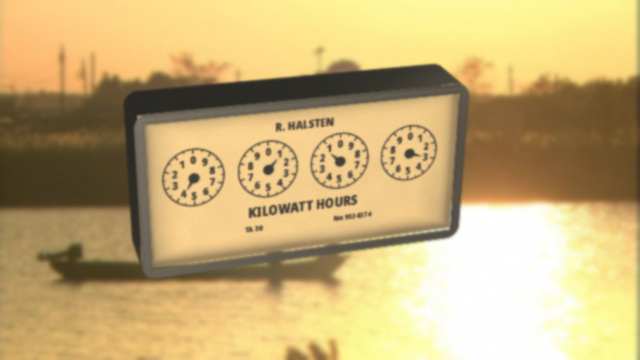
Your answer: 4113 kWh
